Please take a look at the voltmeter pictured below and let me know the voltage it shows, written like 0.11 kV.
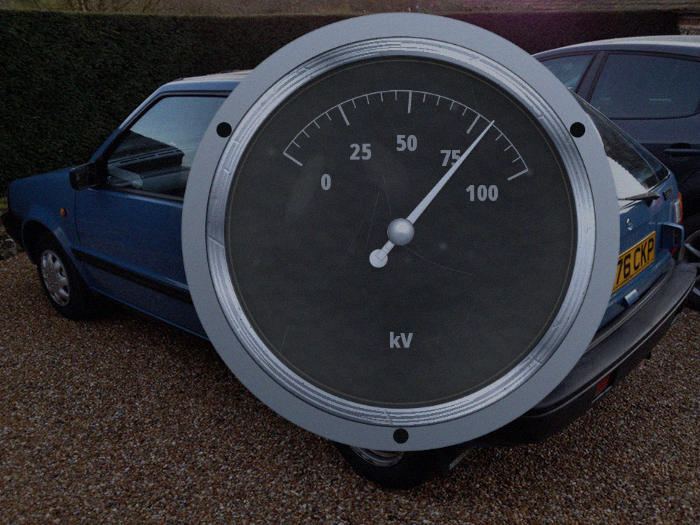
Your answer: 80 kV
